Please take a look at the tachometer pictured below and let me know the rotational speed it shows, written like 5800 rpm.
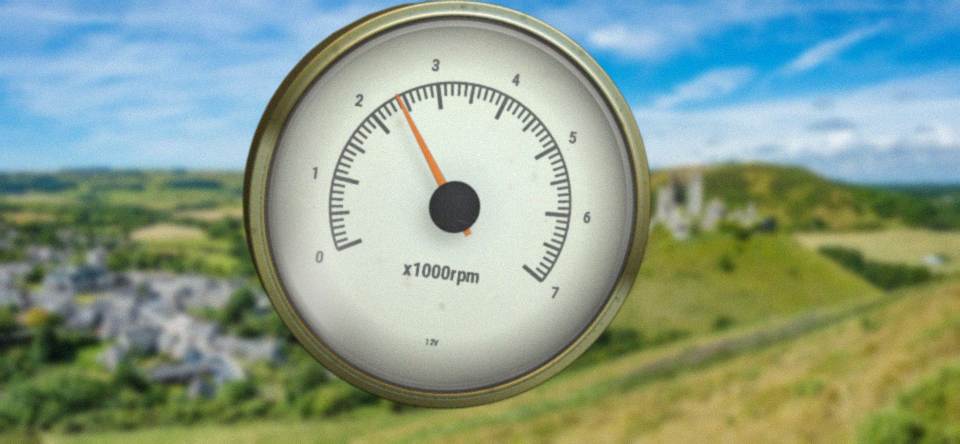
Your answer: 2400 rpm
